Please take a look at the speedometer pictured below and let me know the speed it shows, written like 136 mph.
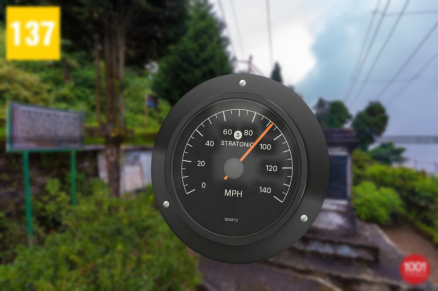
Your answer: 92.5 mph
